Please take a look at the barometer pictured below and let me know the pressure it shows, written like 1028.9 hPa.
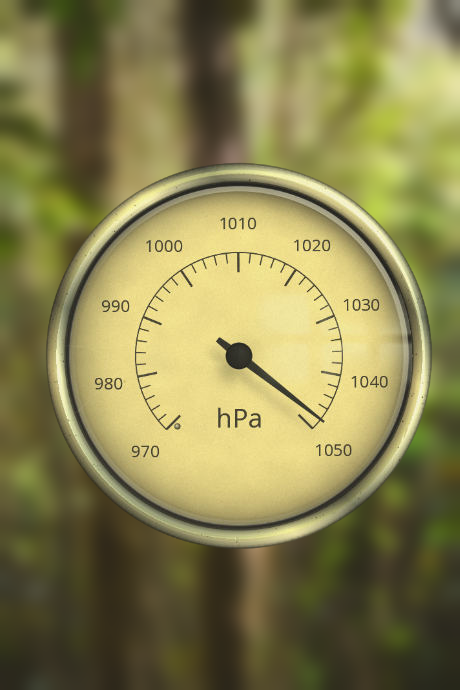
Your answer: 1048 hPa
